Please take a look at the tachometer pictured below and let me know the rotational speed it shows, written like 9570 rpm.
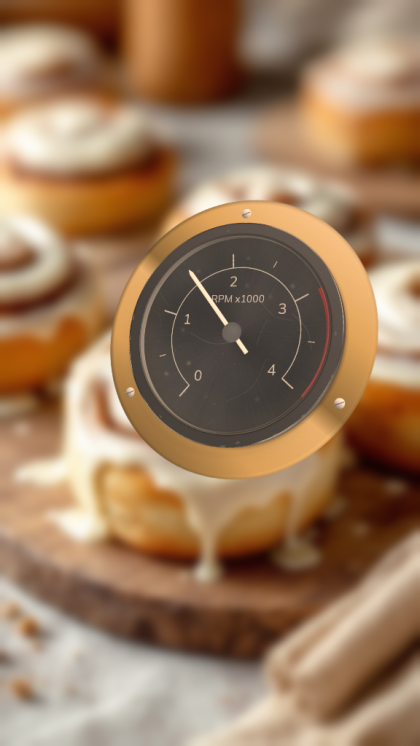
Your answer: 1500 rpm
